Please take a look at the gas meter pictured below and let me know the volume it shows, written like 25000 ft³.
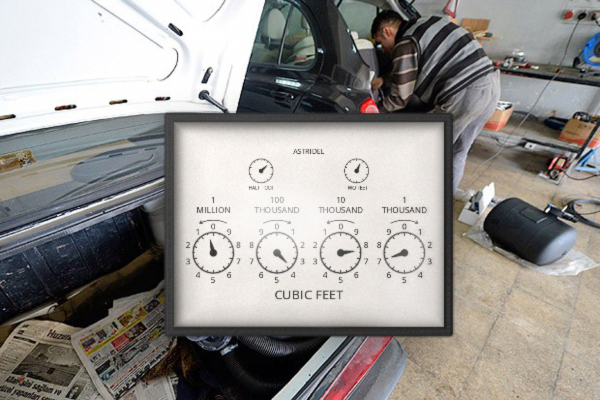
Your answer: 37700 ft³
